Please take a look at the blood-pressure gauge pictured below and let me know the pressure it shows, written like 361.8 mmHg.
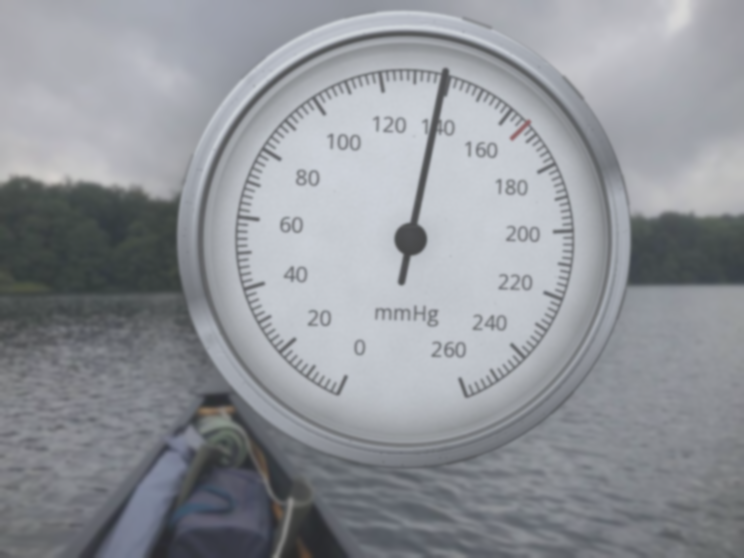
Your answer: 138 mmHg
